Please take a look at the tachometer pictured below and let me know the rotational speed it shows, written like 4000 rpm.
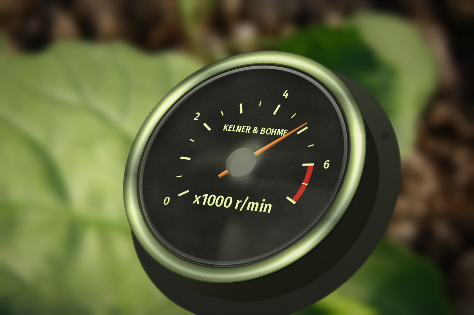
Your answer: 5000 rpm
